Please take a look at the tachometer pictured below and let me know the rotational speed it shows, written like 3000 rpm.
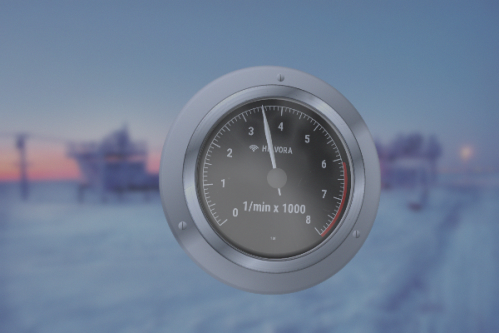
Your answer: 3500 rpm
